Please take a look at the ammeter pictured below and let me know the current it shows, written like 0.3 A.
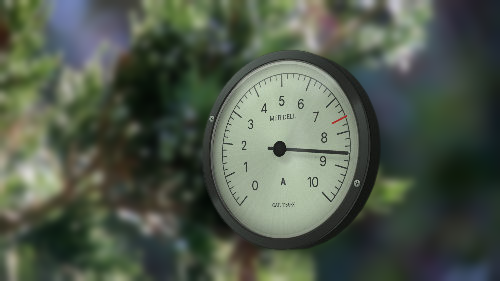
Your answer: 8.6 A
